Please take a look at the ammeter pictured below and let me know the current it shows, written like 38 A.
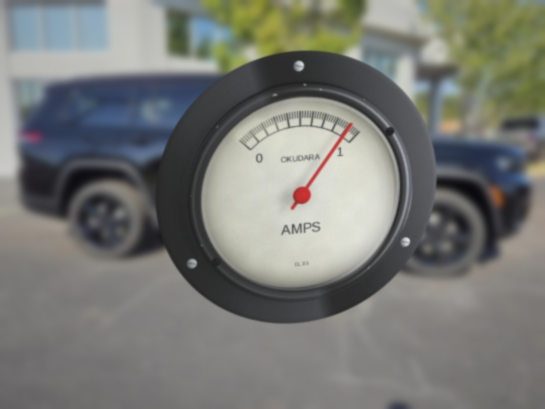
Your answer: 0.9 A
